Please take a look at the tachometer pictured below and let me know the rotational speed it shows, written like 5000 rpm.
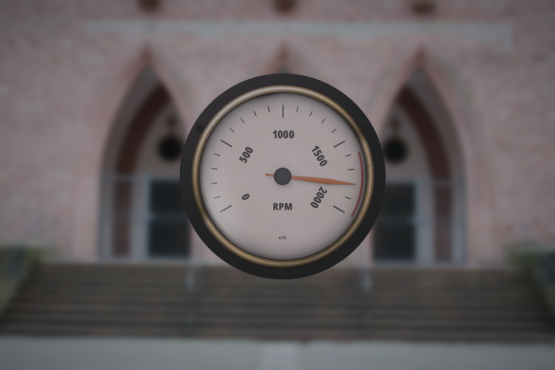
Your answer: 1800 rpm
